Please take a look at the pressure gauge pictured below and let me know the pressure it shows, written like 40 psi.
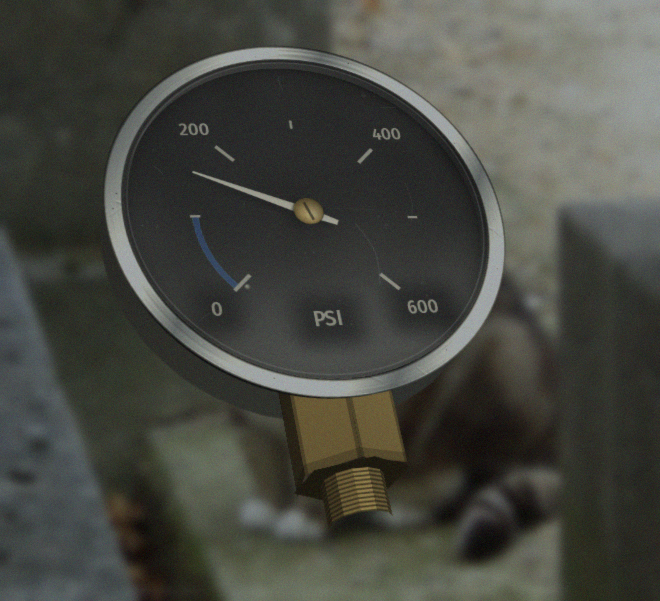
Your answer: 150 psi
